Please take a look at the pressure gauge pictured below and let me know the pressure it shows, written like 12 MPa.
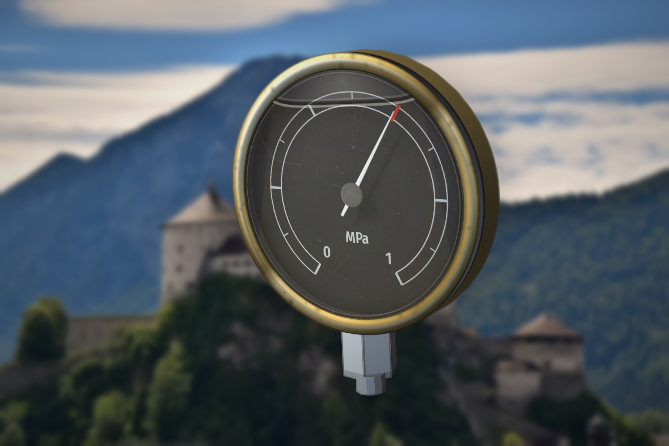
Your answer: 0.6 MPa
